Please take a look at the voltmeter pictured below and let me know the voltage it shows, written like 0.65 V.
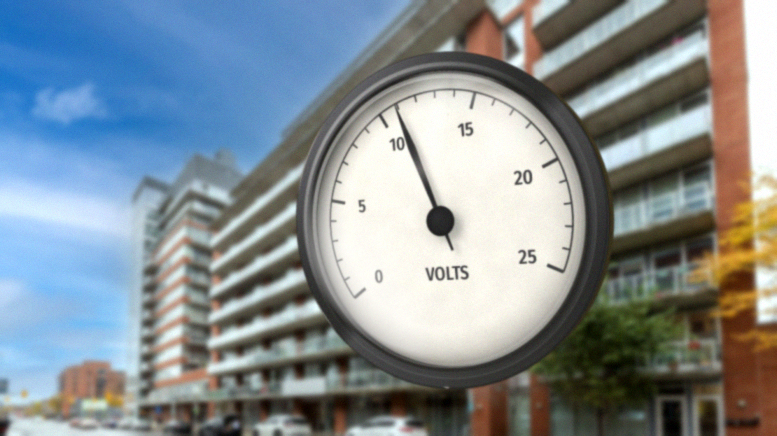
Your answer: 11 V
